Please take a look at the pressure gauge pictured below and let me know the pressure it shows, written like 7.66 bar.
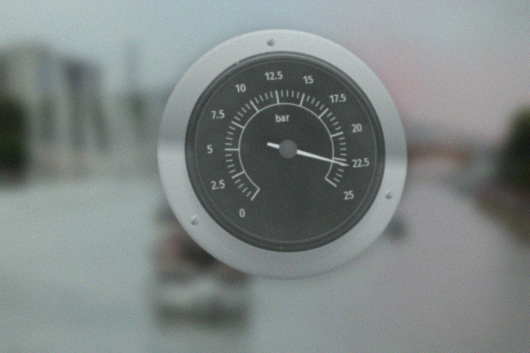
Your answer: 23 bar
